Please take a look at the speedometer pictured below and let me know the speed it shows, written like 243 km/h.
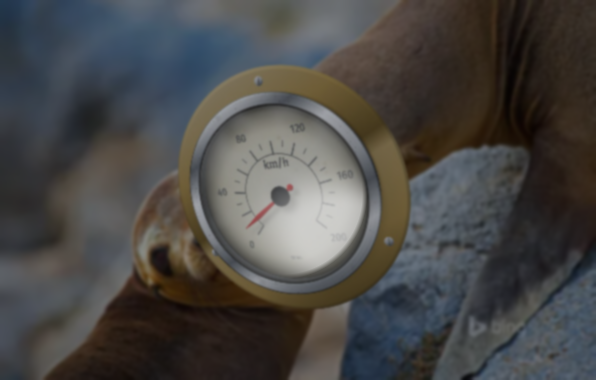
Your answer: 10 km/h
